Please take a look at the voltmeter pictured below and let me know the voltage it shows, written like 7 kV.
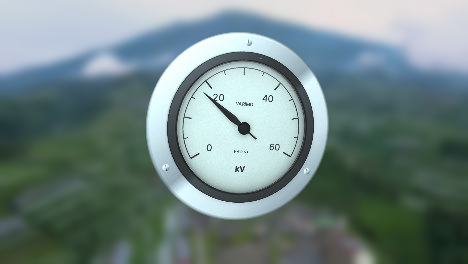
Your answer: 17.5 kV
